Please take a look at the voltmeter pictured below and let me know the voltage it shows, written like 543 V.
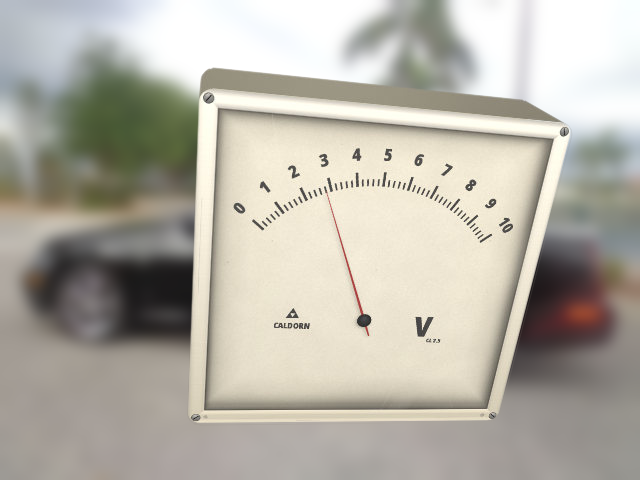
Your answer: 2.8 V
